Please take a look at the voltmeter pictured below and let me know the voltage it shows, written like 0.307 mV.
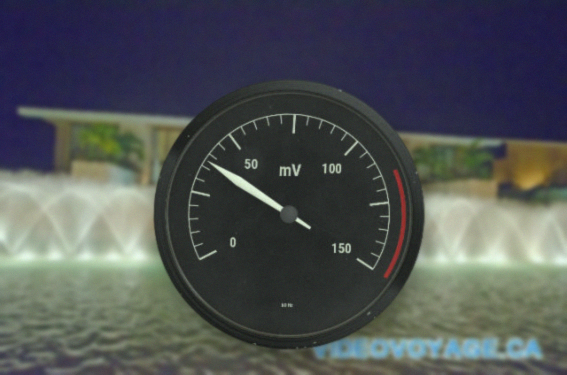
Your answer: 37.5 mV
